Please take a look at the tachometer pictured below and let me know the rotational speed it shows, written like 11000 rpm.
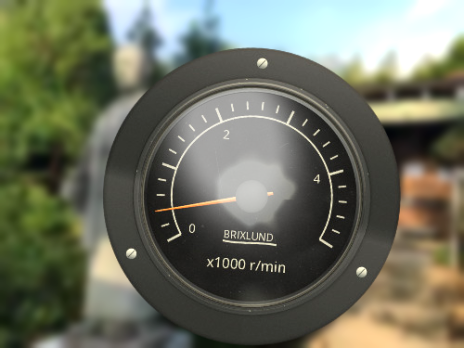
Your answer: 400 rpm
